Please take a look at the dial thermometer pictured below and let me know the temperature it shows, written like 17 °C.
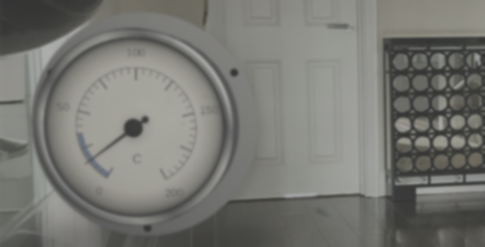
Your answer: 15 °C
